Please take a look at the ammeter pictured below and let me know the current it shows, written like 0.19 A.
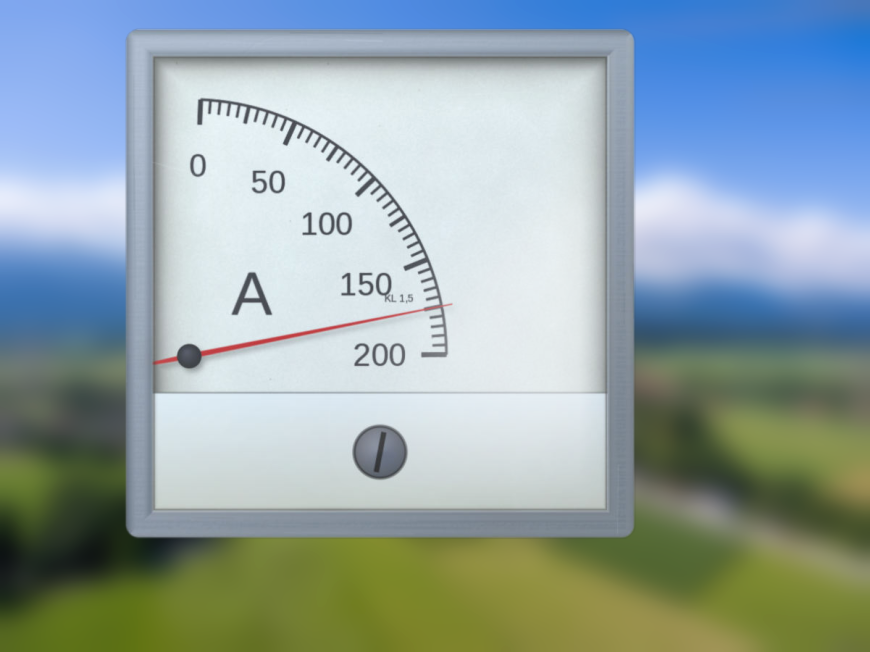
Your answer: 175 A
